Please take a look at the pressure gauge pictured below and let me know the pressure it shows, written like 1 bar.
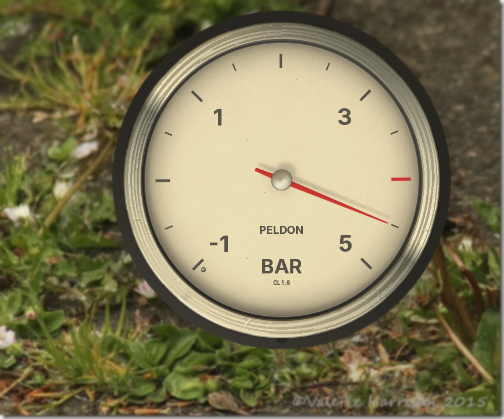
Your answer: 4.5 bar
